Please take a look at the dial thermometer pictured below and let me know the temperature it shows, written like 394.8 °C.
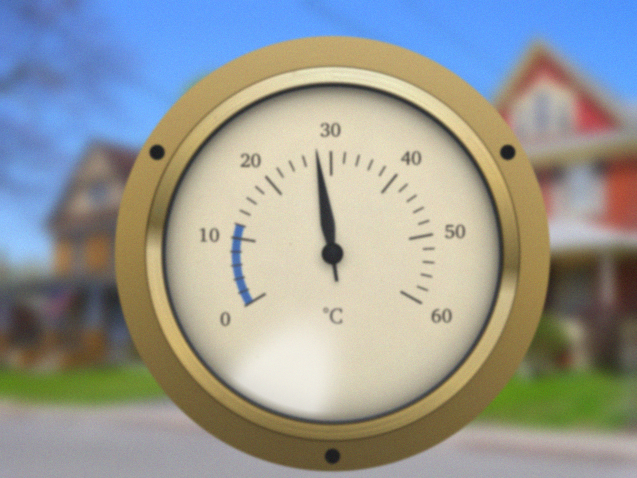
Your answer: 28 °C
